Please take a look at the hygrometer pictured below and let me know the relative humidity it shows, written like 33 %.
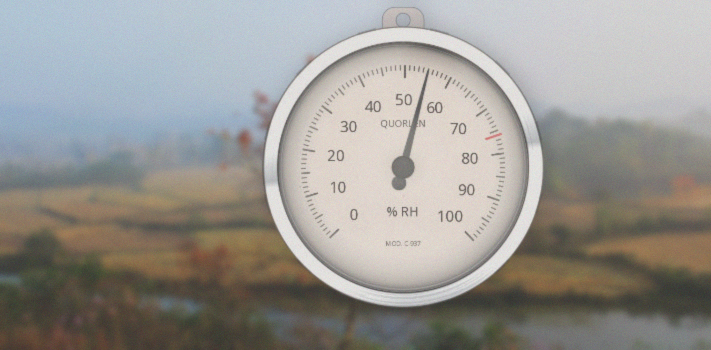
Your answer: 55 %
